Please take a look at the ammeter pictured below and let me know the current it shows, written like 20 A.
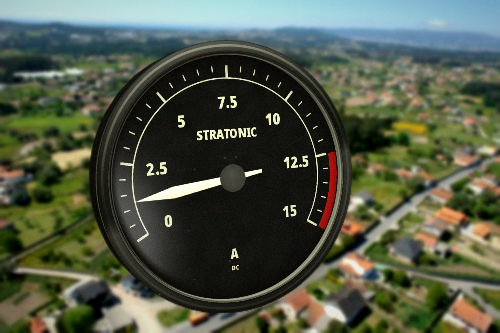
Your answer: 1.25 A
